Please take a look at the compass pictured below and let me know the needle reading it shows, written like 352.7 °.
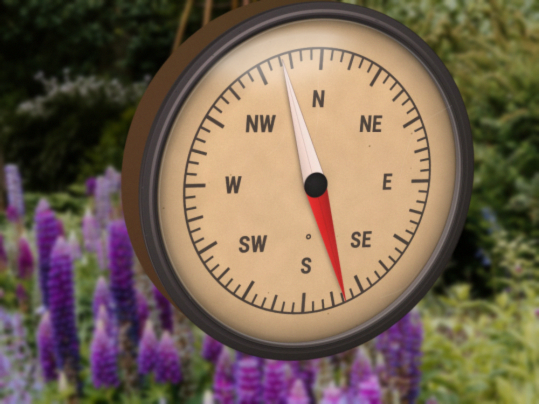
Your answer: 160 °
